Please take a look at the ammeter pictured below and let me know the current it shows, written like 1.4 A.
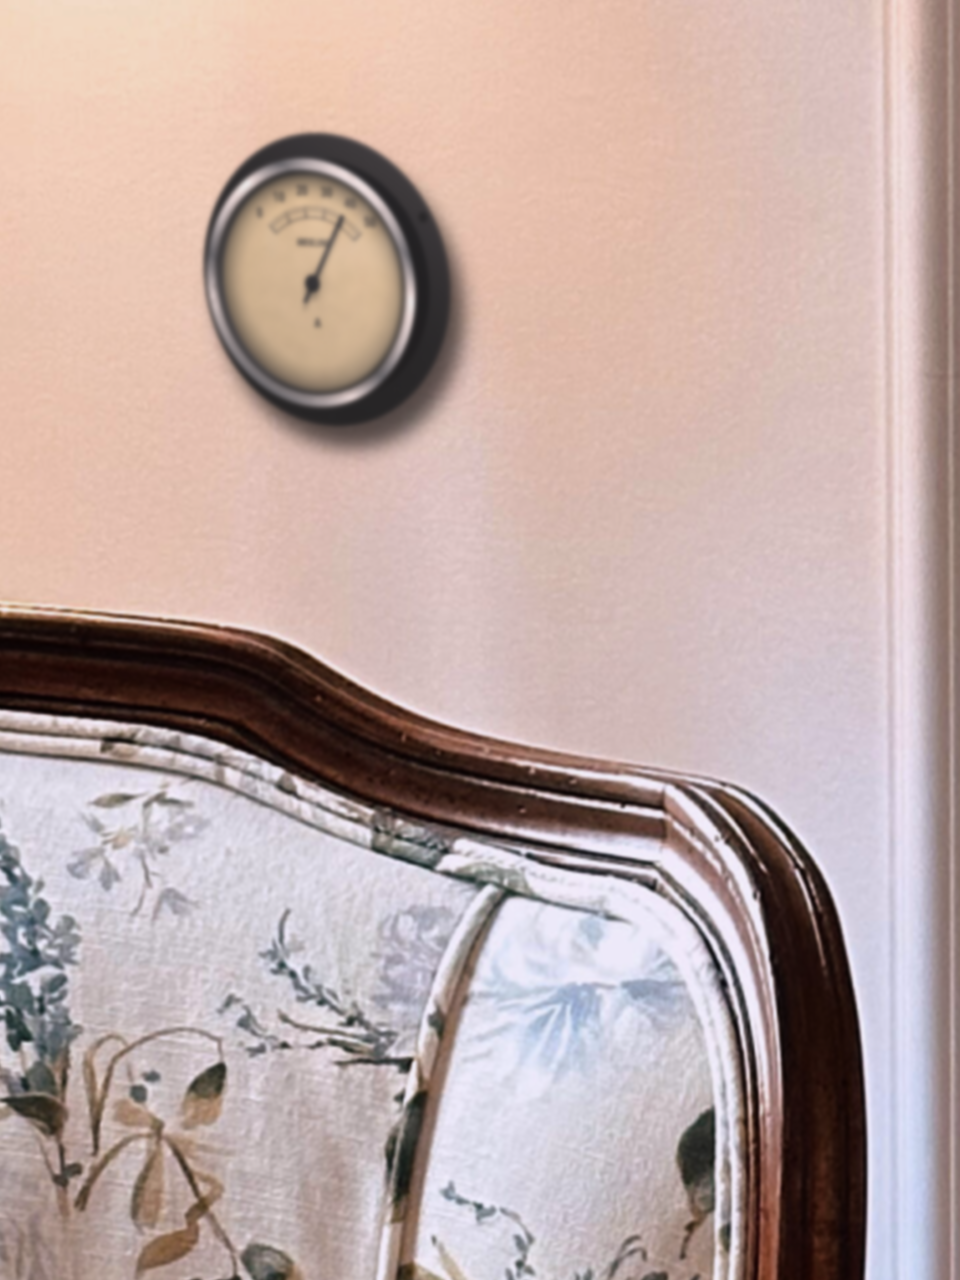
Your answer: 40 A
